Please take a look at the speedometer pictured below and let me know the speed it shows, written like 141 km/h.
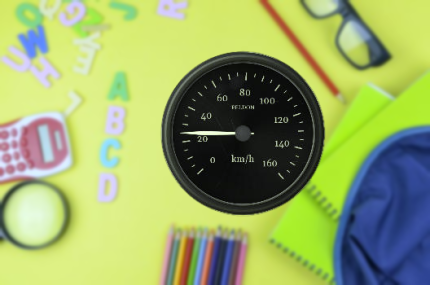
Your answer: 25 km/h
